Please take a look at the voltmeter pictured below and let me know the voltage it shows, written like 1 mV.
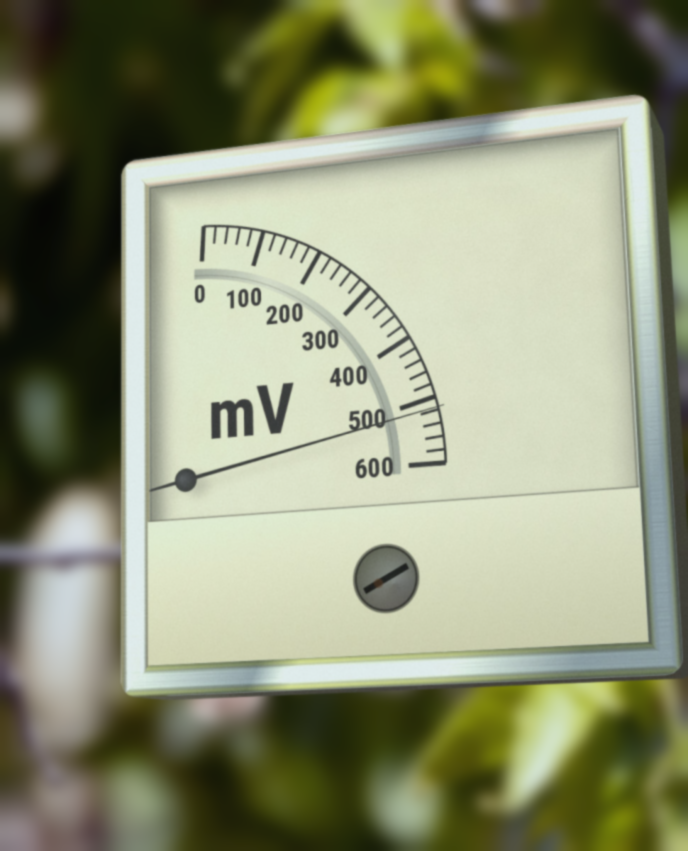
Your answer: 520 mV
